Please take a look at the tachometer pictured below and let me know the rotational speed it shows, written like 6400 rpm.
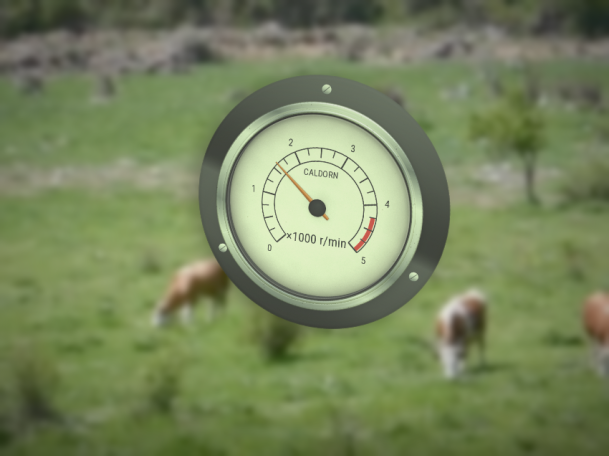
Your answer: 1625 rpm
